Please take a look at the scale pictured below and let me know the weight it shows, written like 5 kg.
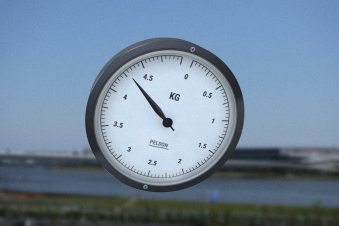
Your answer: 4.3 kg
